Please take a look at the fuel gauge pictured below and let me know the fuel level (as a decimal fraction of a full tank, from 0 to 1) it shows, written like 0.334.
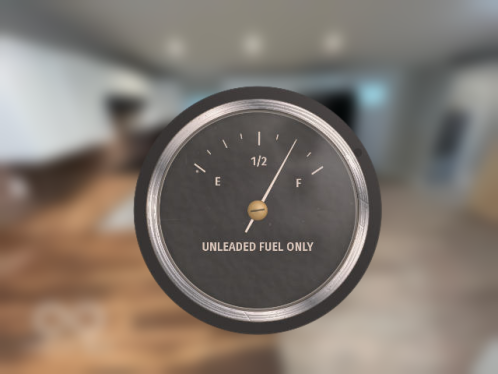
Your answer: 0.75
